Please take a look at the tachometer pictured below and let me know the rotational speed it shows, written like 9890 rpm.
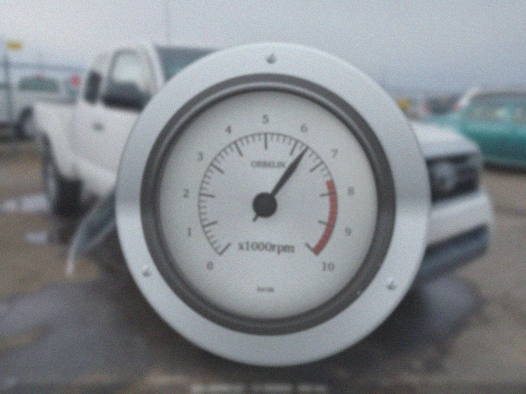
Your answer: 6400 rpm
